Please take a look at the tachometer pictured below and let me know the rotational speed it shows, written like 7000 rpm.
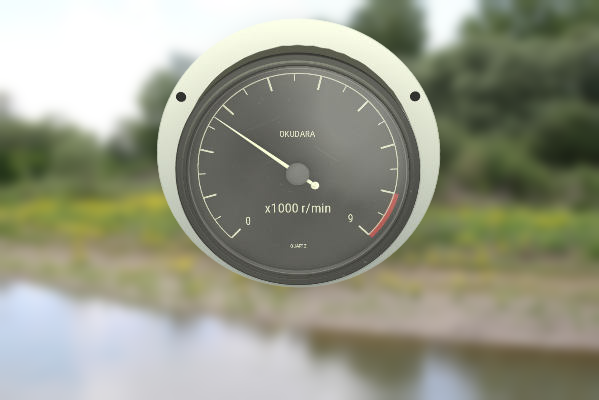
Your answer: 2750 rpm
